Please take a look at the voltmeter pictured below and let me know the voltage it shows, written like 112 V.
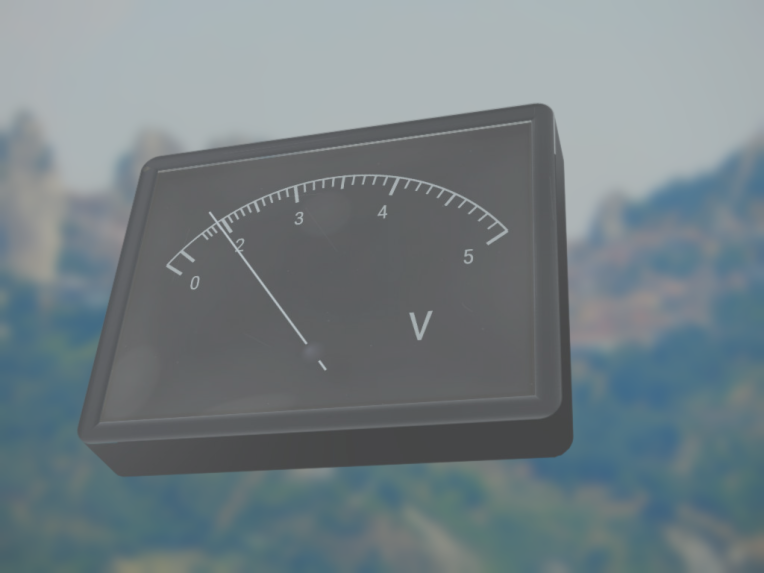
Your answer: 1.9 V
